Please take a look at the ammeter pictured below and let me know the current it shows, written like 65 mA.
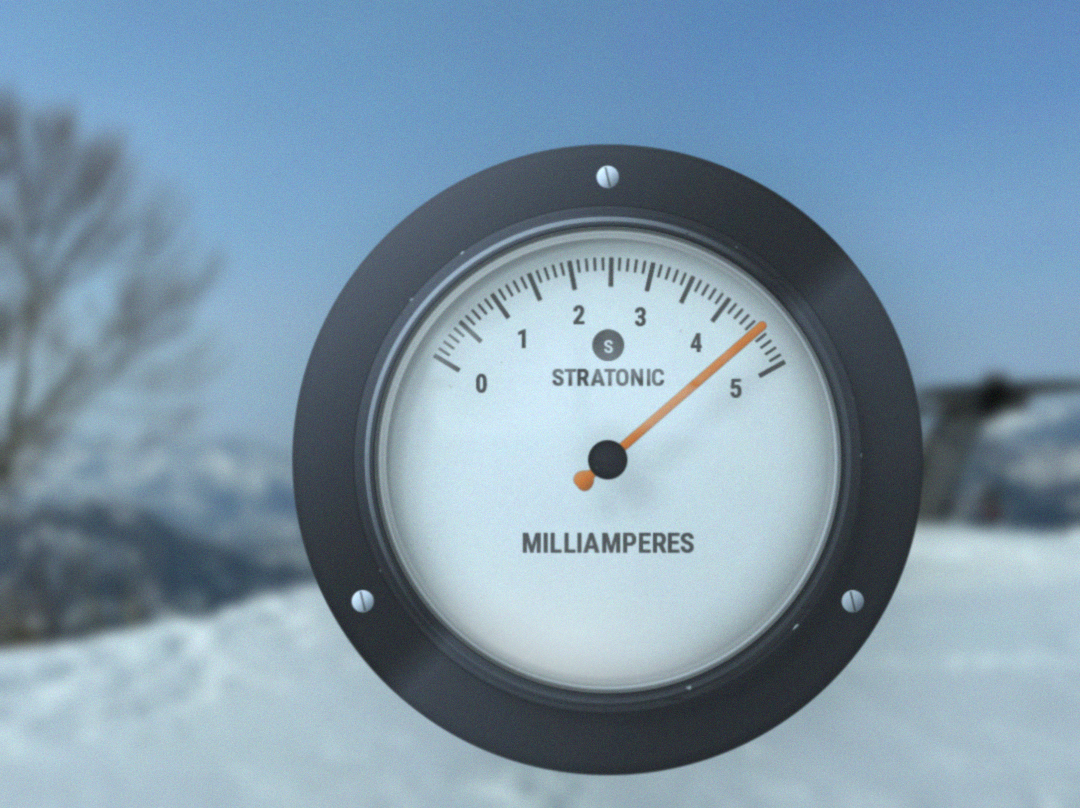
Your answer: 4.5 mA
